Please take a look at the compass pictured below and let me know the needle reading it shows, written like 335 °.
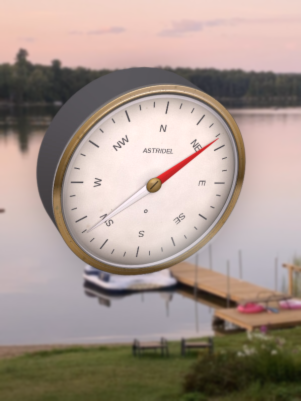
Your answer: 50 °
